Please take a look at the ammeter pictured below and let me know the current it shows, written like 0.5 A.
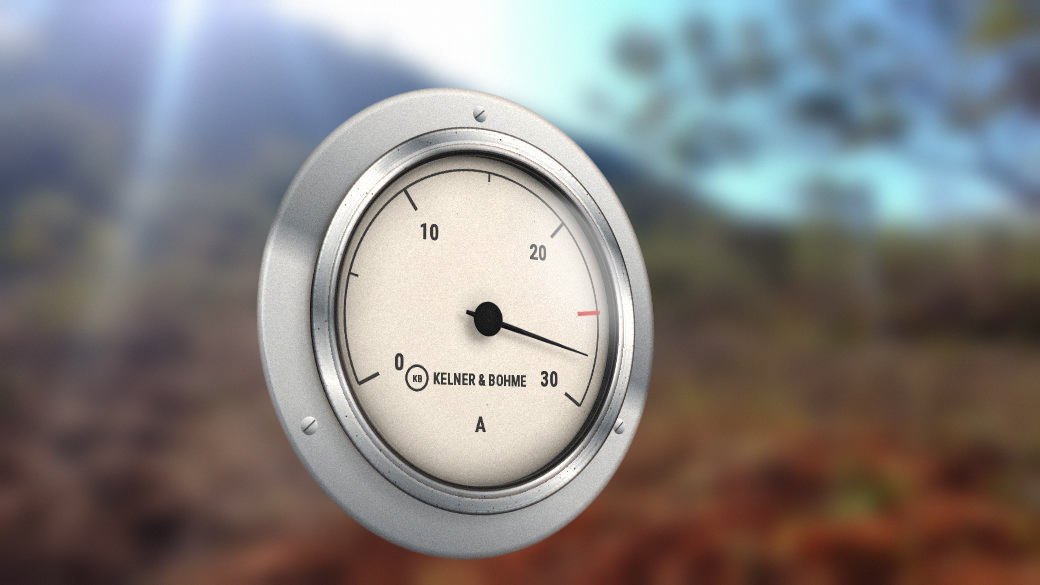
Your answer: 27.5 A
